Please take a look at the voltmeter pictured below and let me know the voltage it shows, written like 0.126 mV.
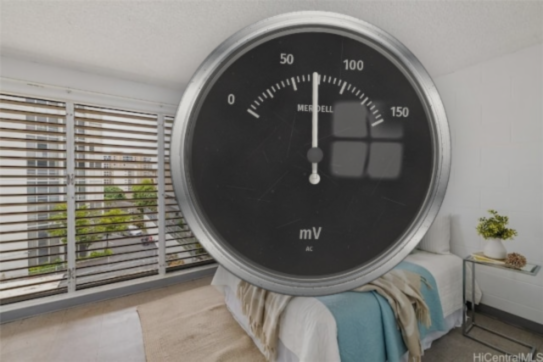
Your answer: 70 mV
